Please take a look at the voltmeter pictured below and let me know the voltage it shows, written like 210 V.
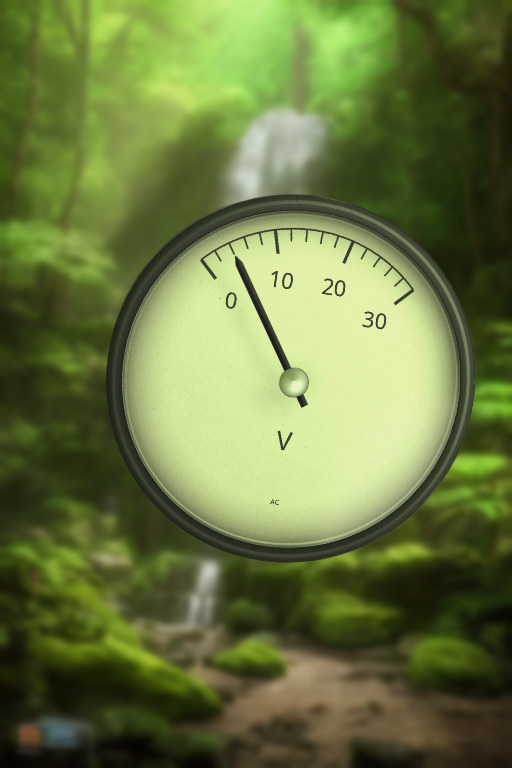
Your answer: 4 V
